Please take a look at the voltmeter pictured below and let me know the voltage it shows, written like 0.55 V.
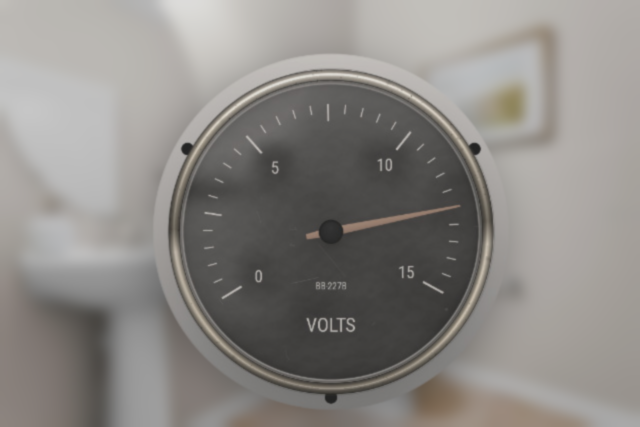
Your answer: 12.5 V
